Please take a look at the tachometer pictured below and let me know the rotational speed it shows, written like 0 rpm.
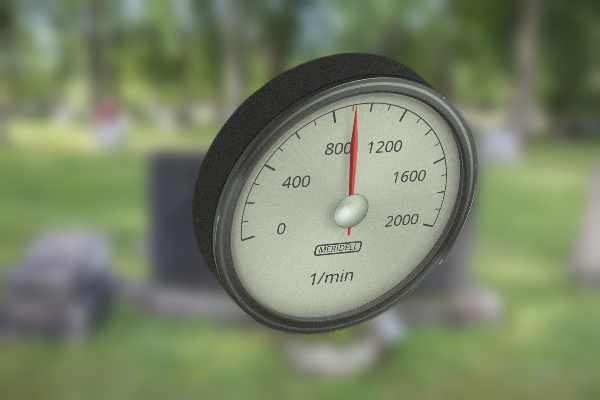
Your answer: 900 rpm
